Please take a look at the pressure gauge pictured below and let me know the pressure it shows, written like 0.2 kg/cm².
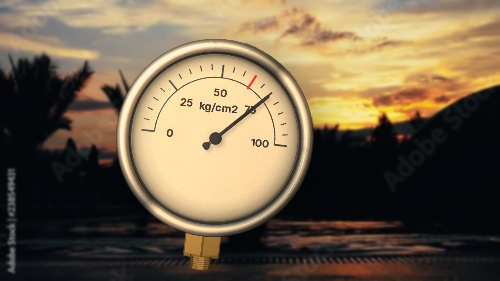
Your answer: 75 kg/cm²
